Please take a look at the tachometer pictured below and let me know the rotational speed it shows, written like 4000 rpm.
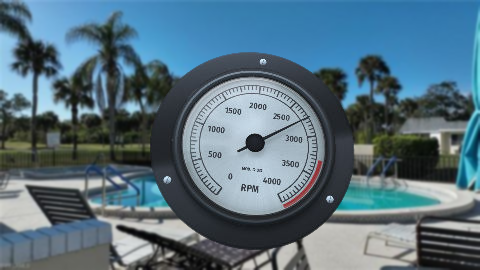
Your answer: 2750 rpm
